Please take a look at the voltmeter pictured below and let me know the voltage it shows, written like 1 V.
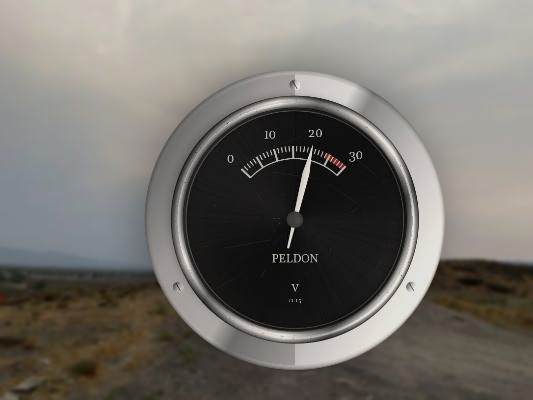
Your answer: 20 V
